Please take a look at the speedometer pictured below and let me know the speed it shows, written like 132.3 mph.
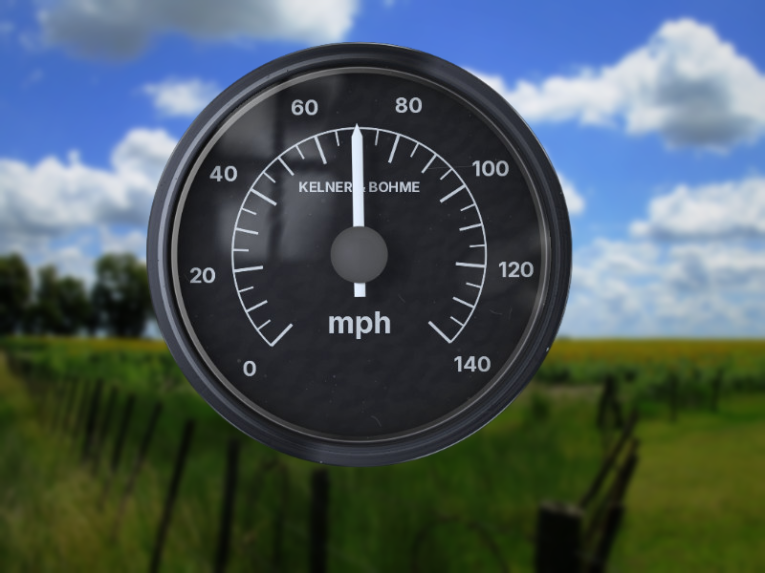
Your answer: 70 mph
